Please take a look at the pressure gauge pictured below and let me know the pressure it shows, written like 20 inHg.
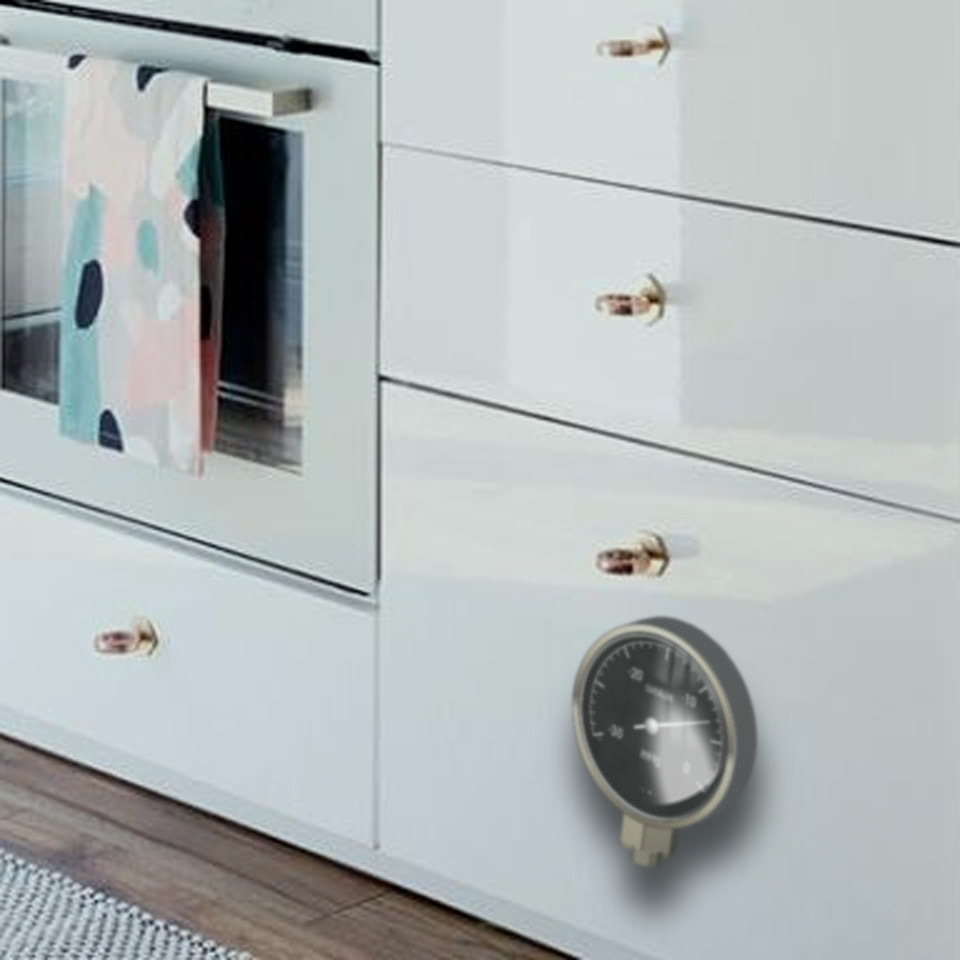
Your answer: -7 inHg
